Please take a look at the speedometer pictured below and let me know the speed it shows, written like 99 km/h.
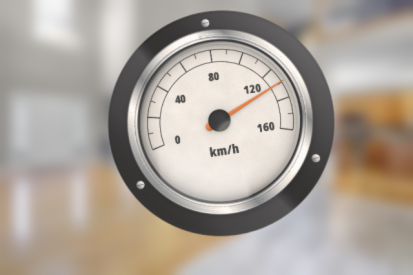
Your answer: 130 km/h
